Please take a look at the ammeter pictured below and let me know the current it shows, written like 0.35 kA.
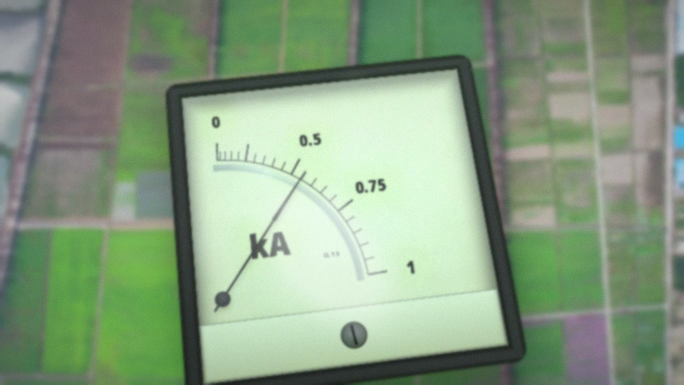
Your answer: 0.55 kA
